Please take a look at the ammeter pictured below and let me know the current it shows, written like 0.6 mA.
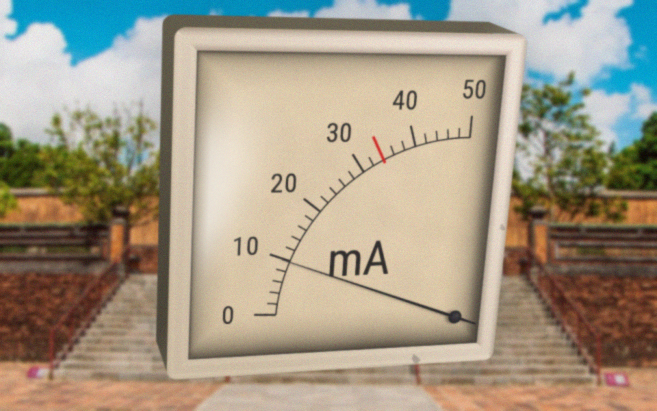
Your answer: 10 mA
